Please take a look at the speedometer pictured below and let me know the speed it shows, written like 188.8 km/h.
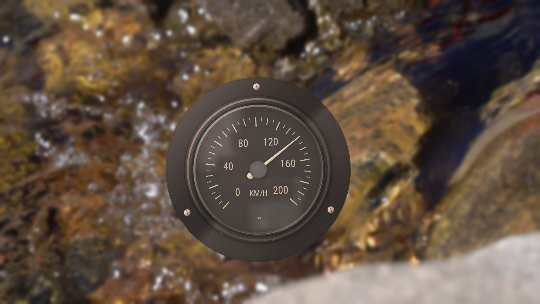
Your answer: 140 km/h
